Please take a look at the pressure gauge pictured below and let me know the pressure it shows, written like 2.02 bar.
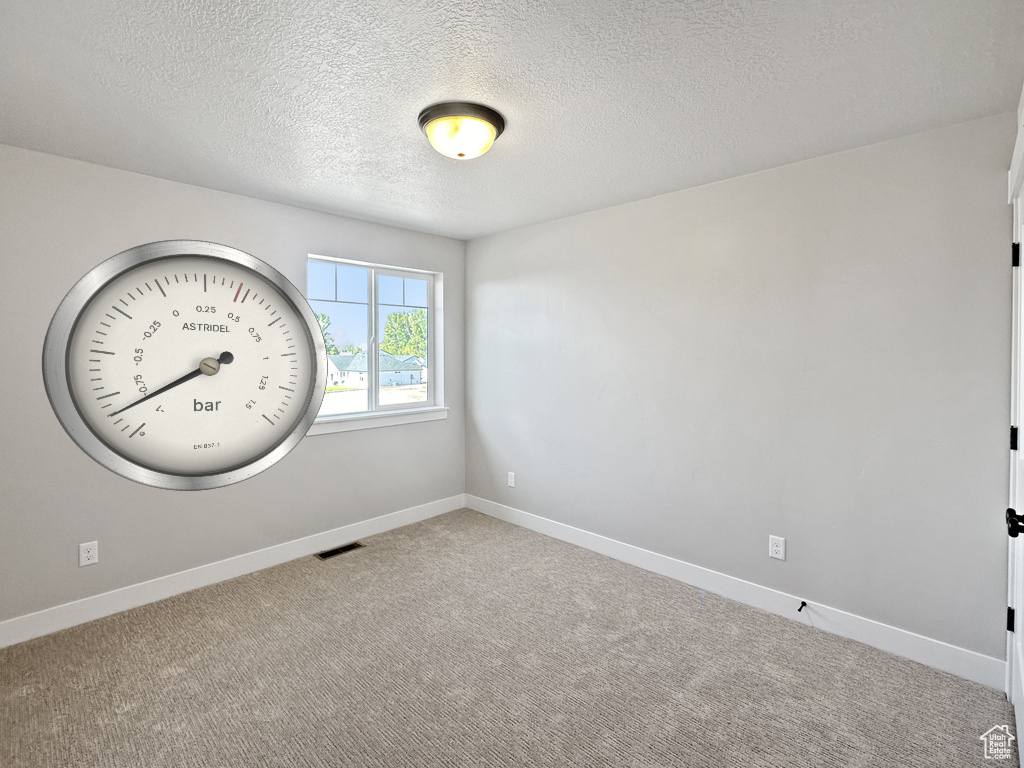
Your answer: -0.85 bar
